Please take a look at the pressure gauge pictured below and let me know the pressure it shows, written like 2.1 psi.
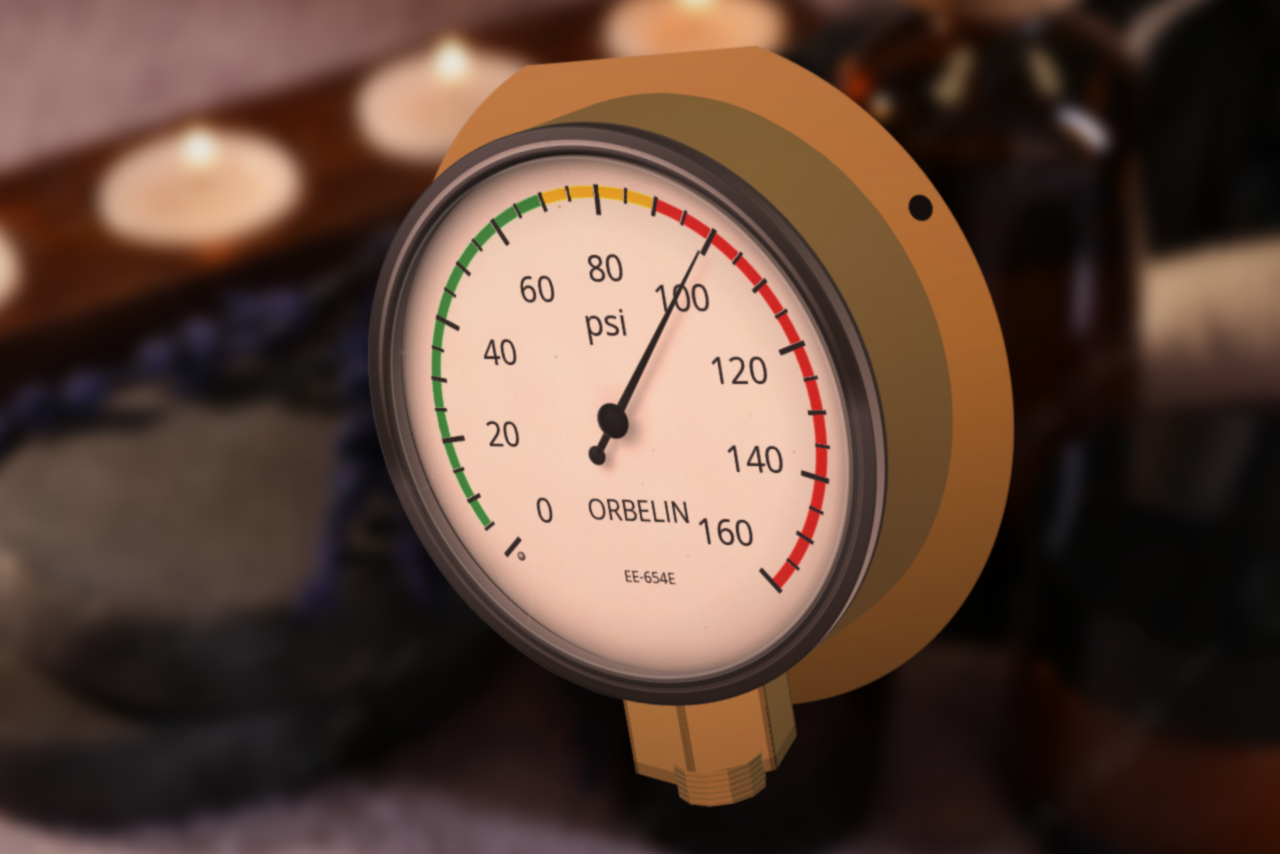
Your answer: 100 psi
